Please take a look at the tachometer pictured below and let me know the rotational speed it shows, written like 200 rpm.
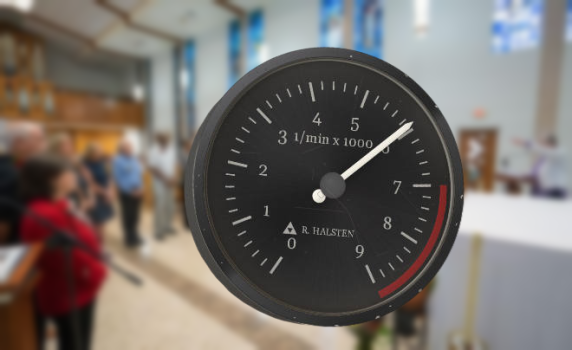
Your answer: 5900 rpm
